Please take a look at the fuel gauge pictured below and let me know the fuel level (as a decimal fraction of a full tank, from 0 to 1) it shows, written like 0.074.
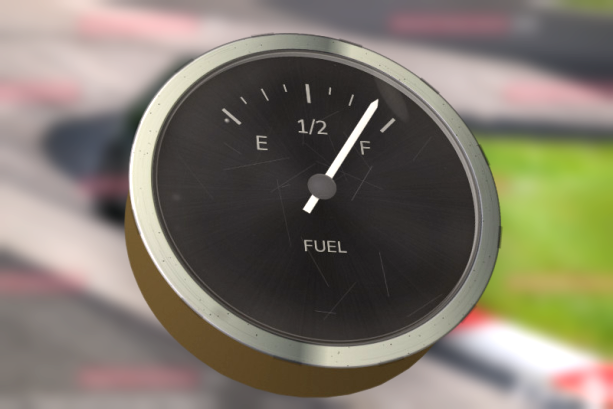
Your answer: 0.875
